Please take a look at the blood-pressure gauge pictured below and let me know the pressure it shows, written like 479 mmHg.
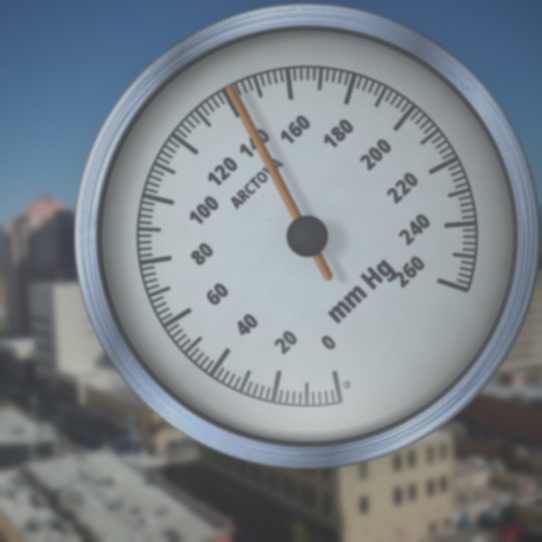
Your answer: 142 mmHg
